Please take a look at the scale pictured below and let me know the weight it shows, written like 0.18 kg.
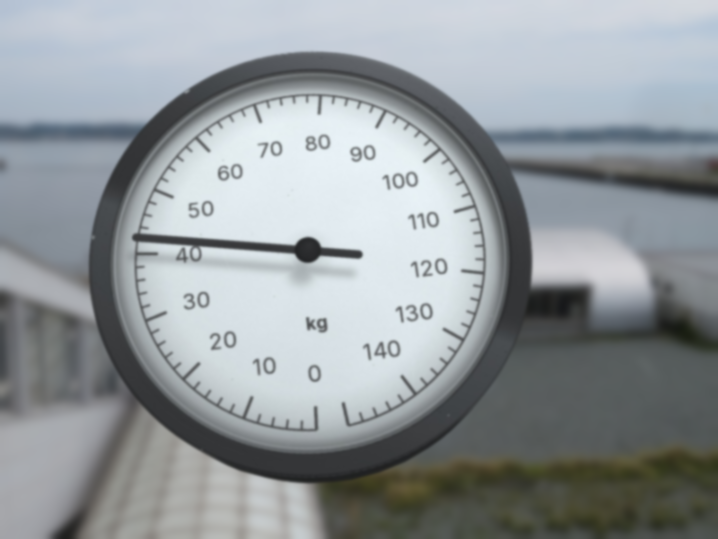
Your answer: 42 kg
